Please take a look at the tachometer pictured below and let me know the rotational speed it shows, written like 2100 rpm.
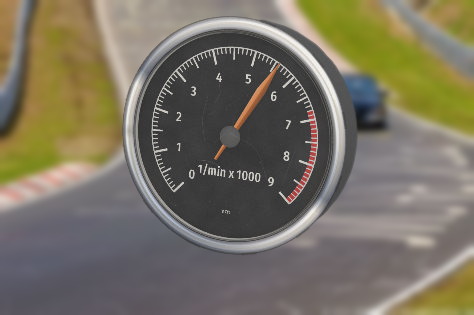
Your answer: 5600 rpm
